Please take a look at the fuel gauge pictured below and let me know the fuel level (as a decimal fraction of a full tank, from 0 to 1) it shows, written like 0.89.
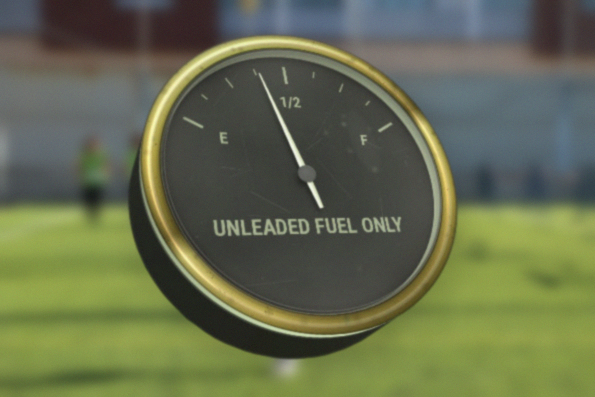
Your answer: 0.375
